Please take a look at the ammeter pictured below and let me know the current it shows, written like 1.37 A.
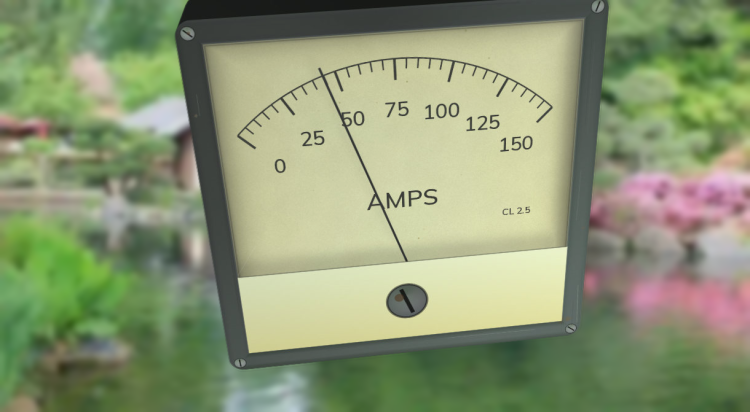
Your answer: 45 A
